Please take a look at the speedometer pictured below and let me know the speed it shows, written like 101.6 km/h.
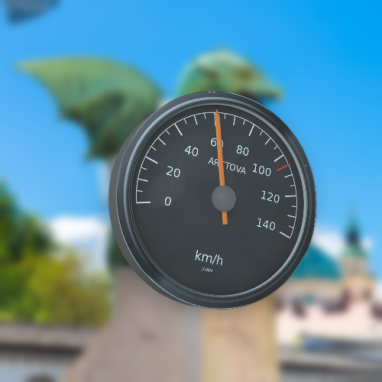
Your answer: 60 km/h
